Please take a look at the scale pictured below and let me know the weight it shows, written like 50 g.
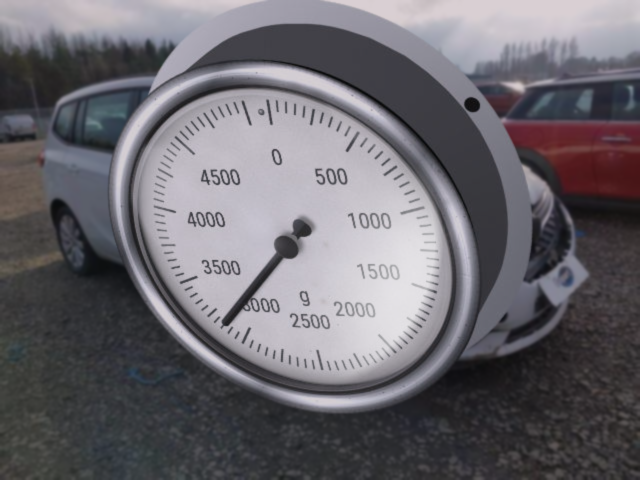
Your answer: 3150 g
